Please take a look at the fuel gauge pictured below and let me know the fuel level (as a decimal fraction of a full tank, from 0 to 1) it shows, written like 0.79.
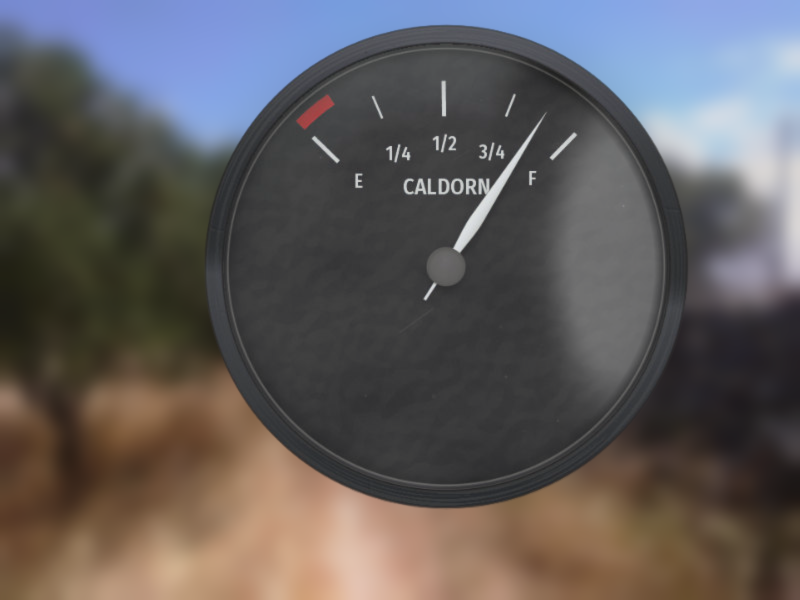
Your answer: 0.875
